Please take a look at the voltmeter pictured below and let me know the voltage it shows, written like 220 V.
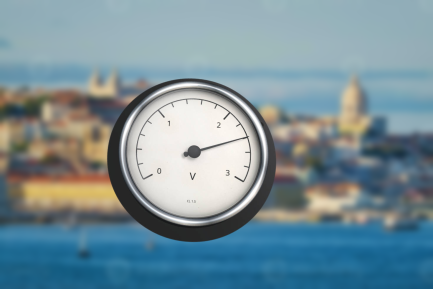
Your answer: 2.4 V
